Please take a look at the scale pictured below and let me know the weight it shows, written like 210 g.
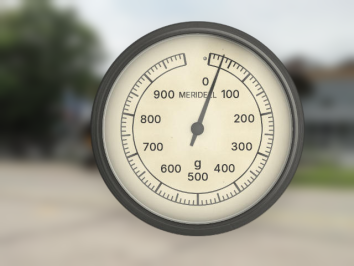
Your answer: 30 g
